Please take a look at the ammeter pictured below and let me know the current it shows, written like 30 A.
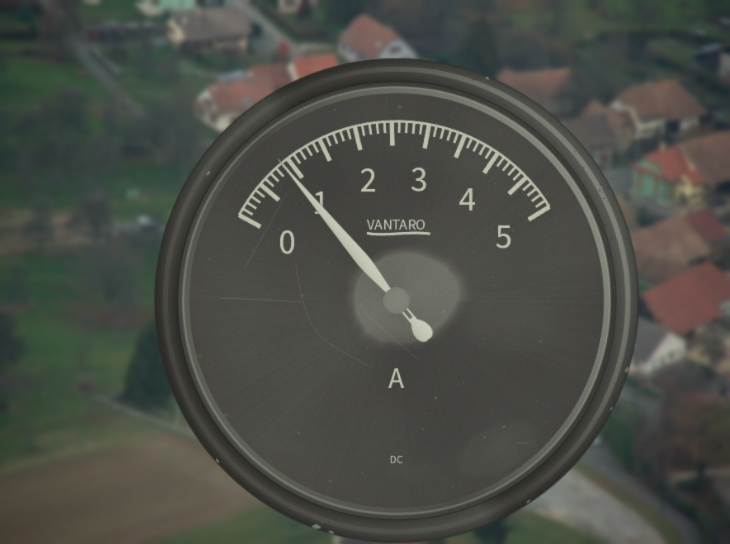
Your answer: 0.9 A
